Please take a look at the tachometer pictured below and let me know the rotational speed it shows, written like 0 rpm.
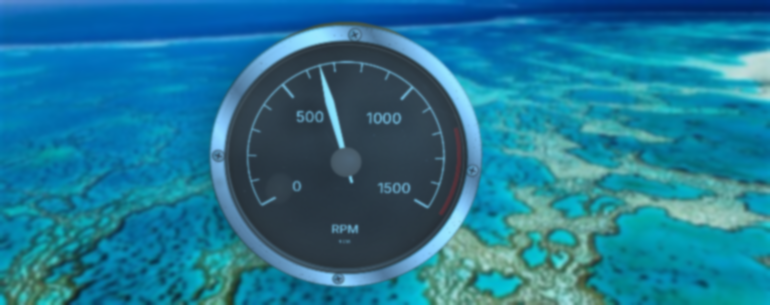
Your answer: 650 rpm
